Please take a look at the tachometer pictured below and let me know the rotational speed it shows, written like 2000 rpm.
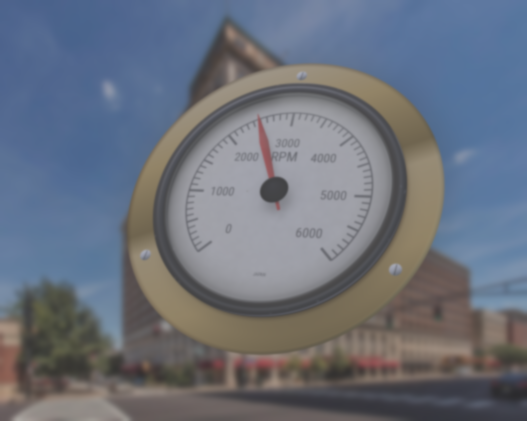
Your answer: 2500 rpm
